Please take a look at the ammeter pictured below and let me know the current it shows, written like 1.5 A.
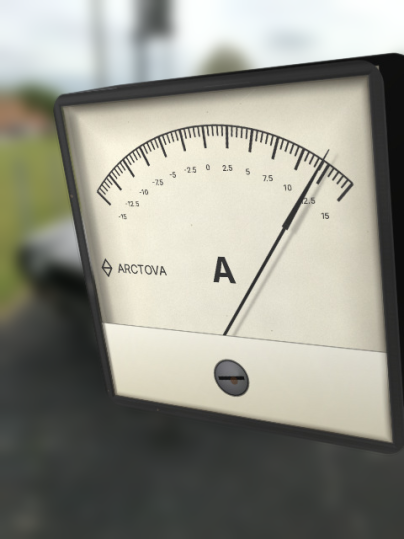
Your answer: 12 A
